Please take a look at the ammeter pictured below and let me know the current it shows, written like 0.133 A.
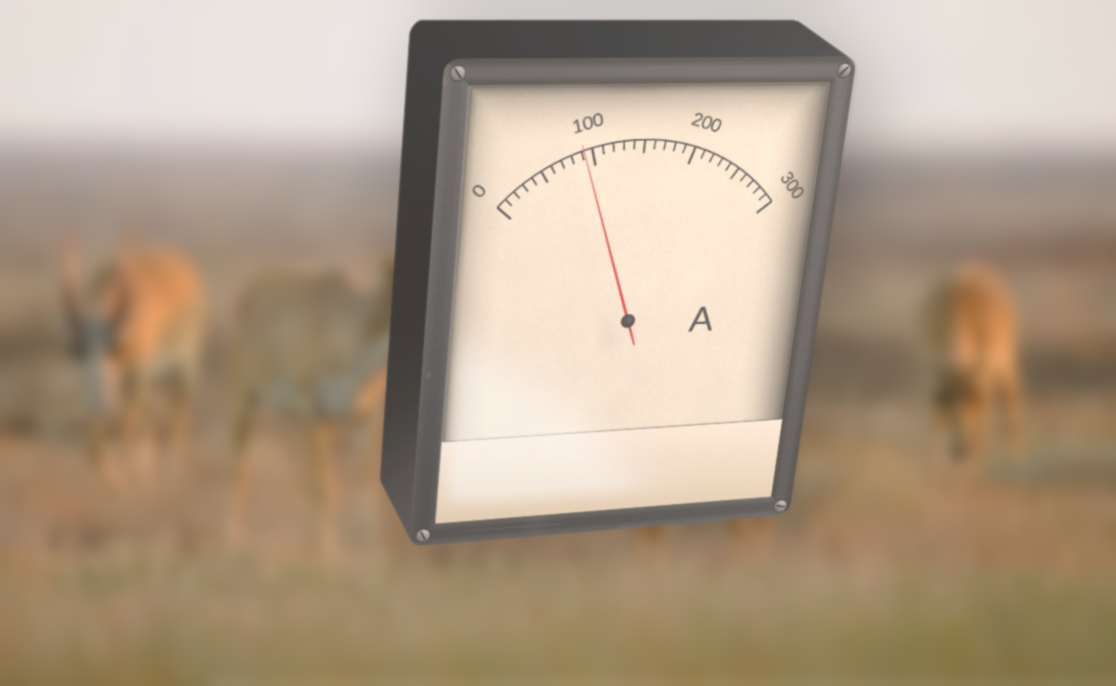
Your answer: 90 A
